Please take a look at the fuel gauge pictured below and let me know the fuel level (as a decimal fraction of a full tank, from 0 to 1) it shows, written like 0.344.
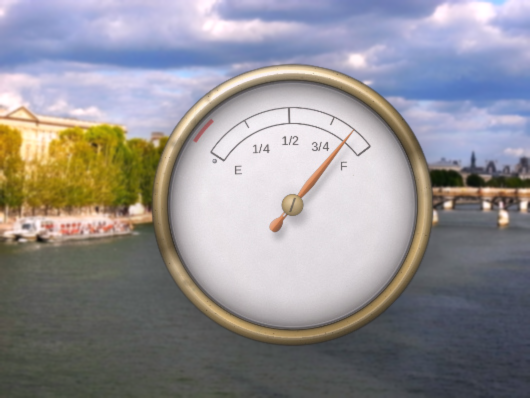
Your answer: 0.875
